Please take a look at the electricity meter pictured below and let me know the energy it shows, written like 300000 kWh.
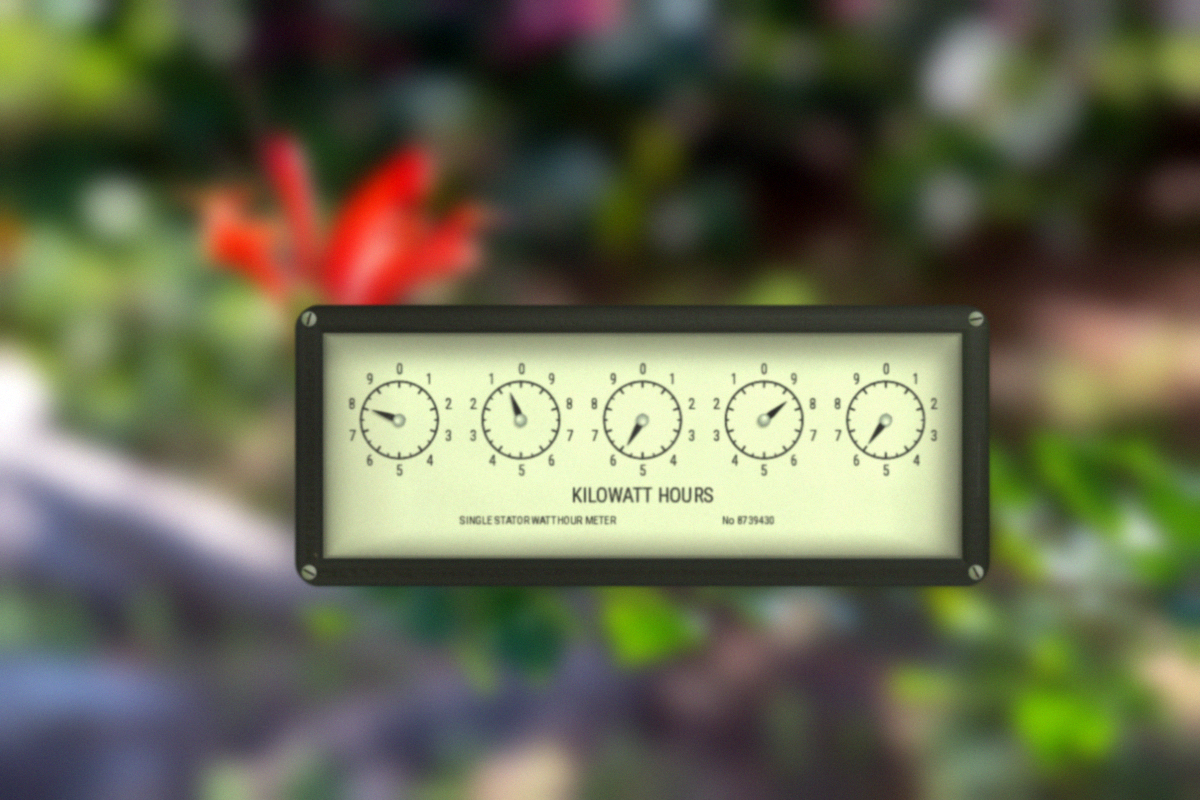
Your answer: 80586 kWh
